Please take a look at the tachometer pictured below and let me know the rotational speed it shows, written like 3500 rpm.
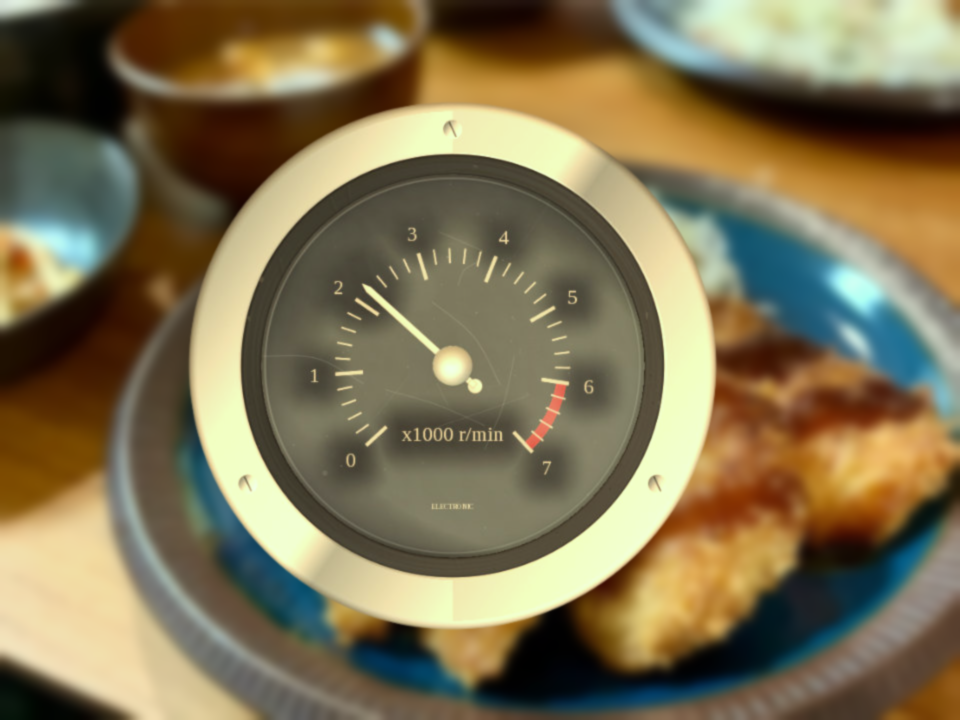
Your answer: 2200 rpm
